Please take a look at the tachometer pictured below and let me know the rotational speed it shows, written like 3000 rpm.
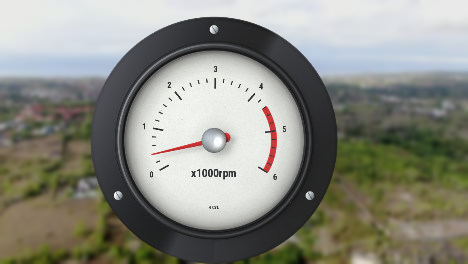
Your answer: 400 rpm
